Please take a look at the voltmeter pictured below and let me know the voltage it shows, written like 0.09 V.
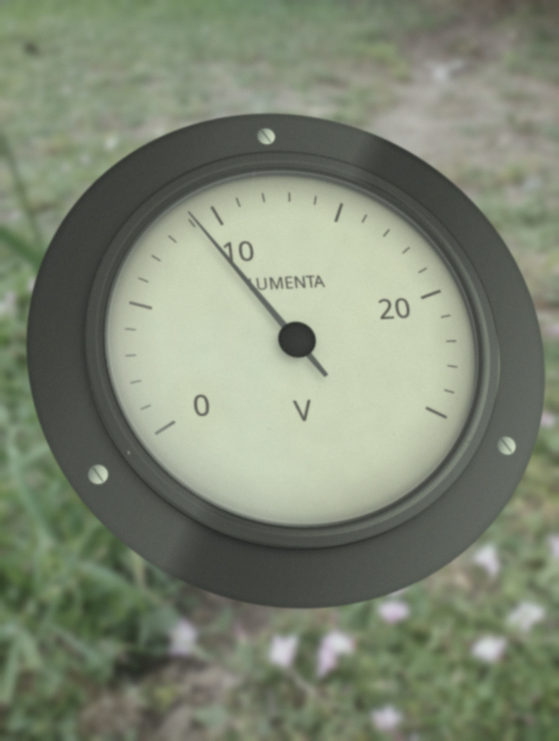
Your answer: 9 V
